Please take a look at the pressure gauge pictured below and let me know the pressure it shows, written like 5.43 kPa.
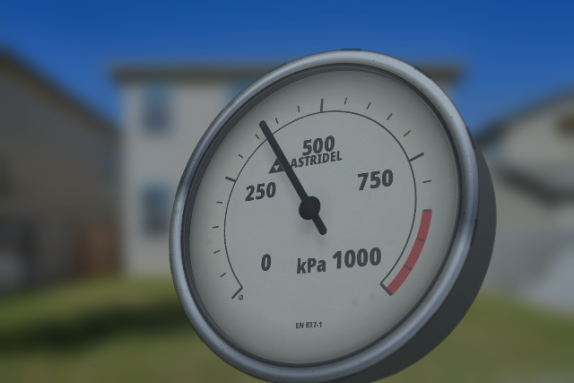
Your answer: 375 kPa
